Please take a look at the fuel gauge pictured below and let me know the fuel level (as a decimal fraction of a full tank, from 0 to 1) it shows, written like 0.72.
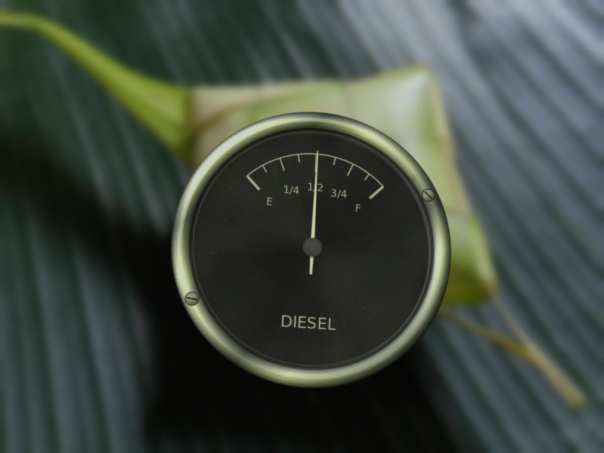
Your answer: 0.5
